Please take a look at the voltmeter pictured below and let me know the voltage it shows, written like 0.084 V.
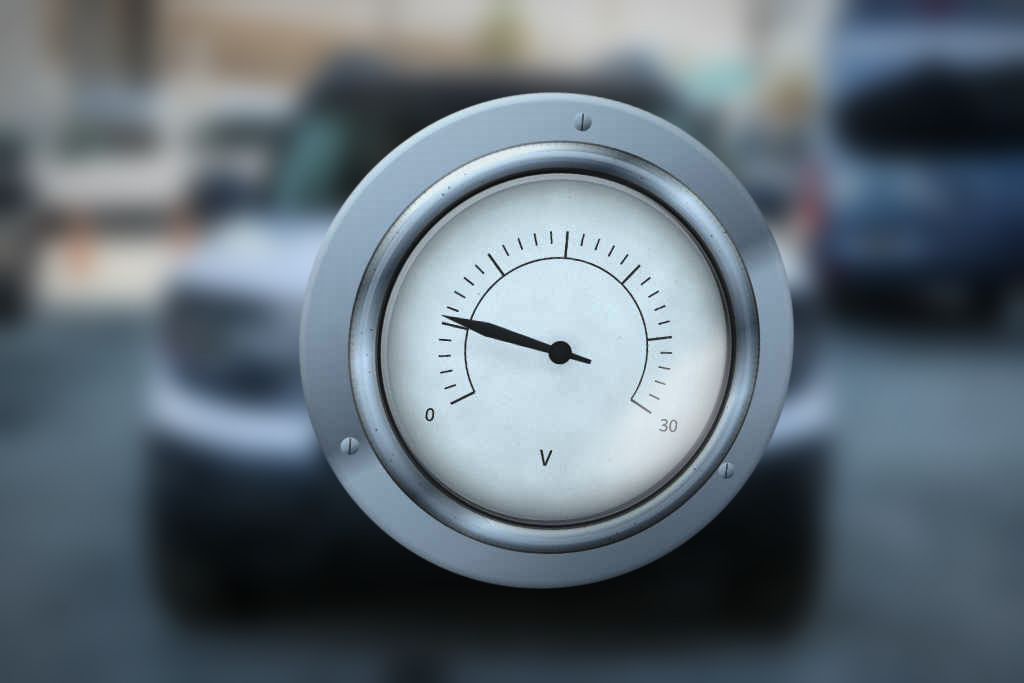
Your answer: 5.5 V
